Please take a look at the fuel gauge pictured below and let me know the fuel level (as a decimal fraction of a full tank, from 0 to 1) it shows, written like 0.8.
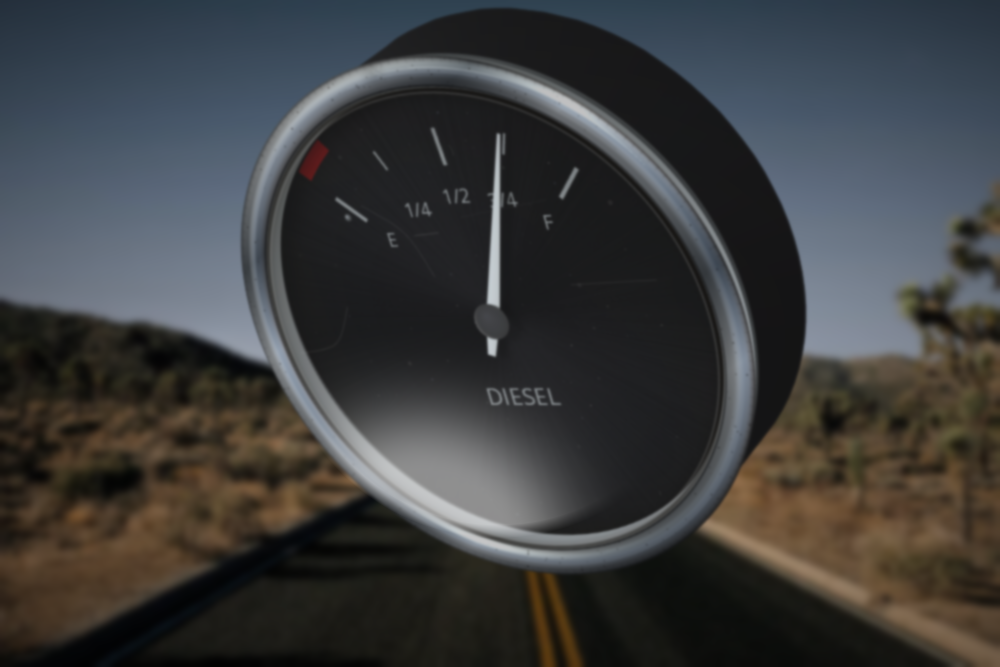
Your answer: 0.75
